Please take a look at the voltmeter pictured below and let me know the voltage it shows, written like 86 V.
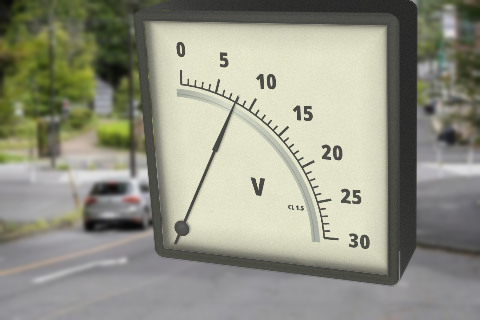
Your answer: 8 V
